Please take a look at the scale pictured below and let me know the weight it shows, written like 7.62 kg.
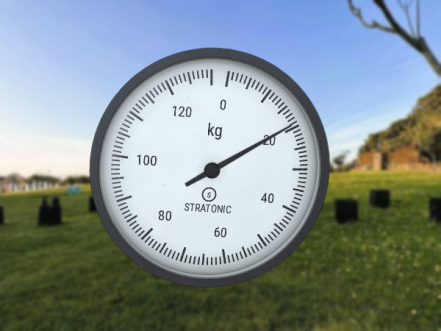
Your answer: 19 kg
